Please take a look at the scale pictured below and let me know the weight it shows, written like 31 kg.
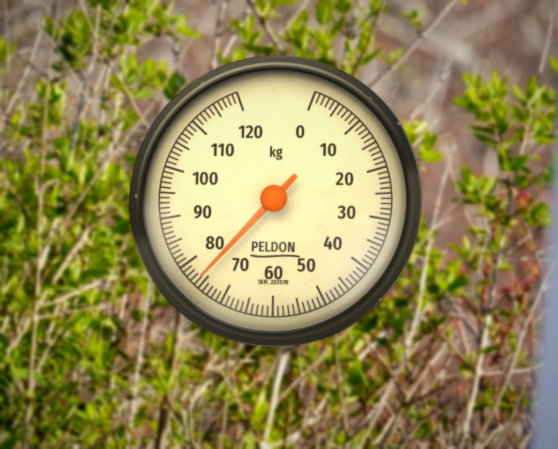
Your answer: 76 kg
